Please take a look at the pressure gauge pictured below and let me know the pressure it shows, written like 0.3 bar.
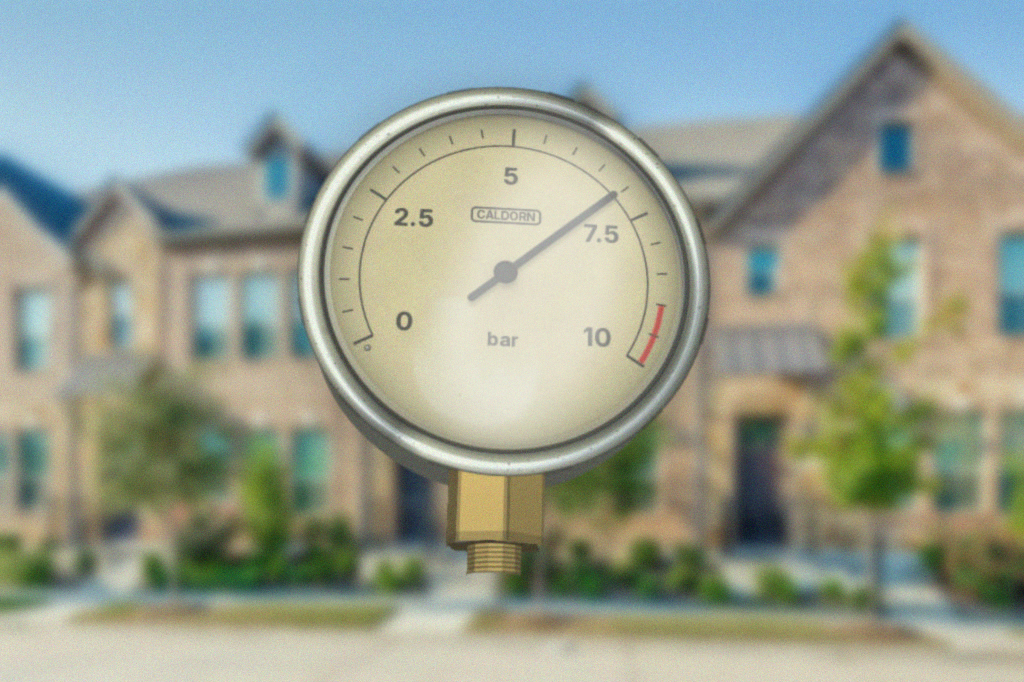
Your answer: 7 bar
